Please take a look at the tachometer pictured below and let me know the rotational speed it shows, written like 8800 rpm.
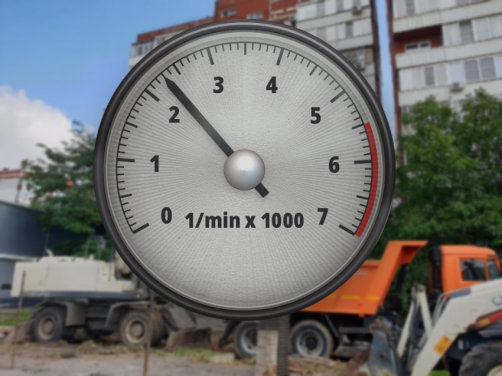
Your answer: 2300 rpm
